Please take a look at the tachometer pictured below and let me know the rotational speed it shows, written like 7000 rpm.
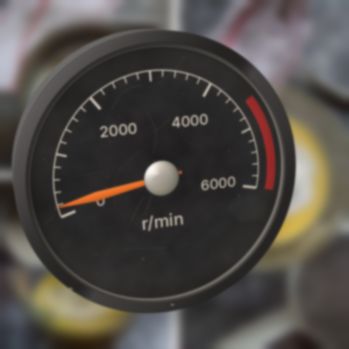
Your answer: 200 rpm
